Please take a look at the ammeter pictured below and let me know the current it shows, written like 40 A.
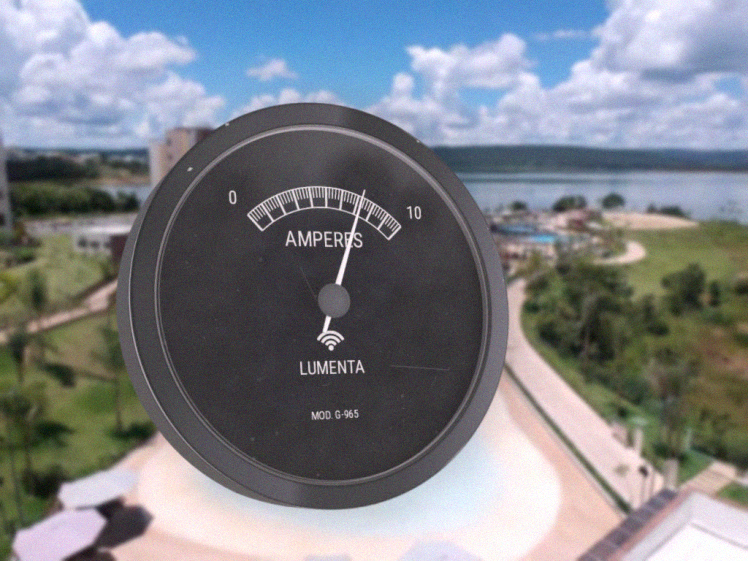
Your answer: 7 A
